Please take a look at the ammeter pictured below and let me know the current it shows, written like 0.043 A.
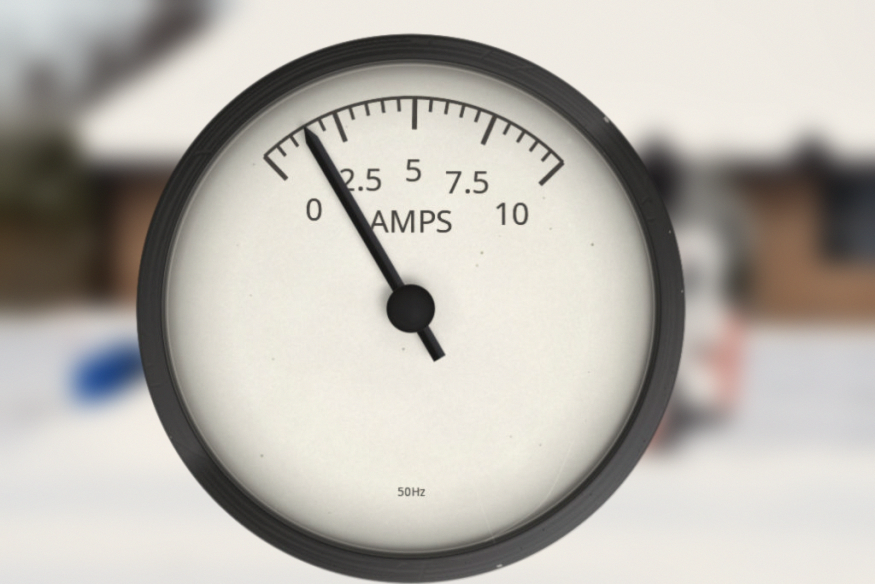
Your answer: 1.5 A
